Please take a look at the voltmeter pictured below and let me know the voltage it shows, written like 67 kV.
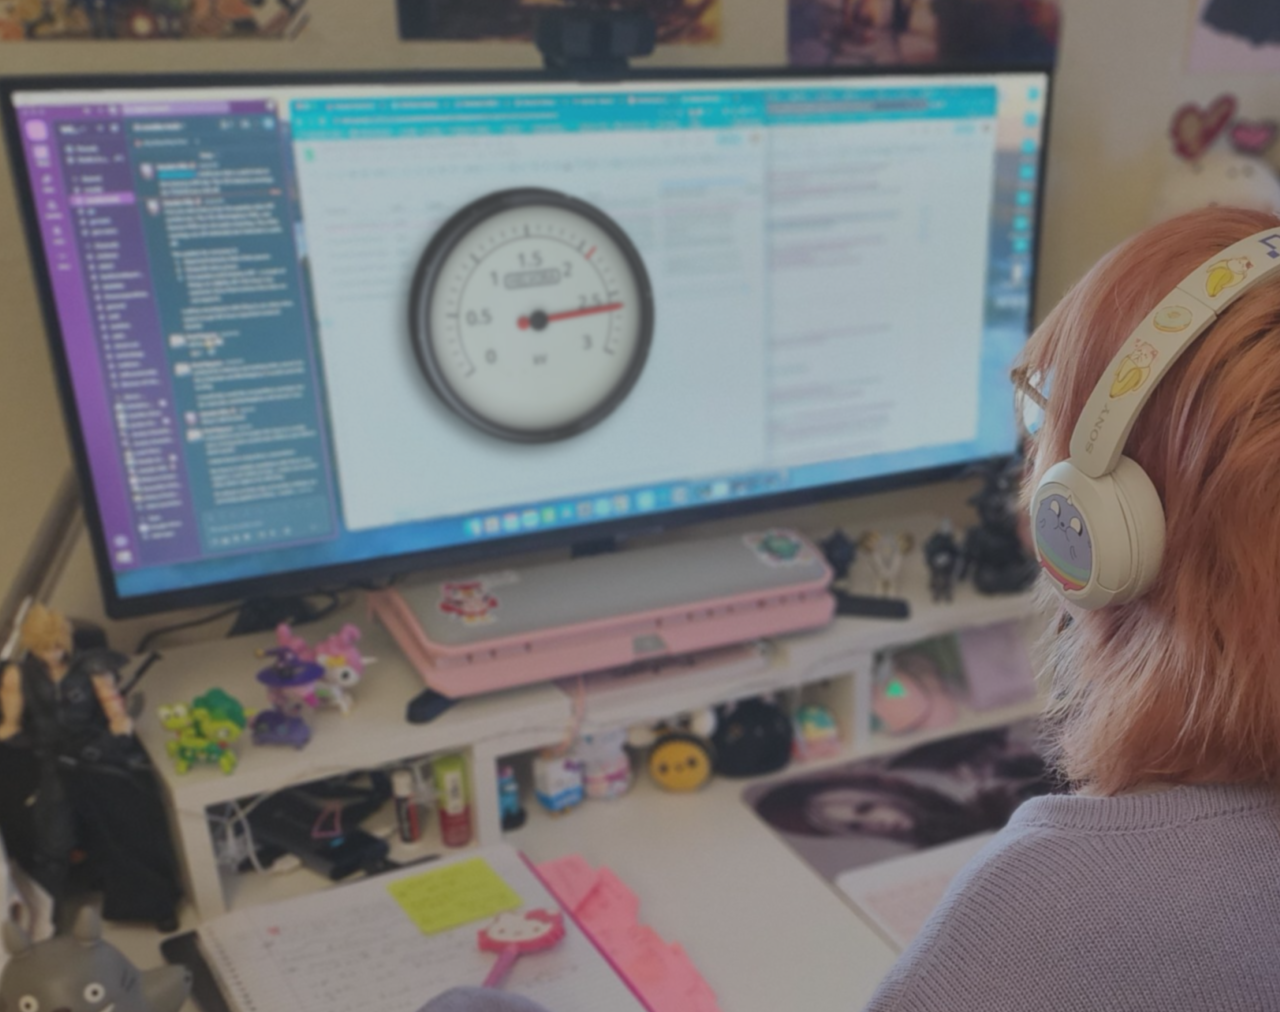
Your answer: 2.6 kV
